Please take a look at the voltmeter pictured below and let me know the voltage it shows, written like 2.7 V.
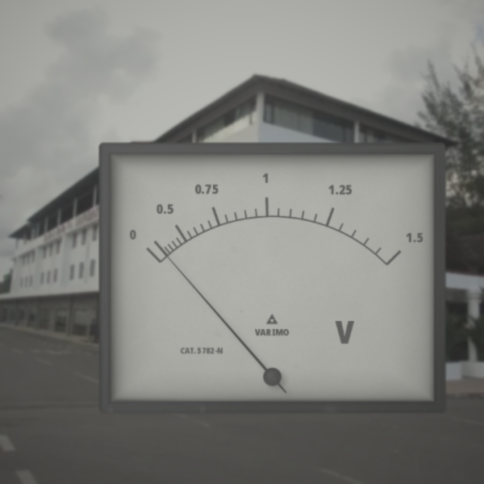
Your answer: 0.25 V
